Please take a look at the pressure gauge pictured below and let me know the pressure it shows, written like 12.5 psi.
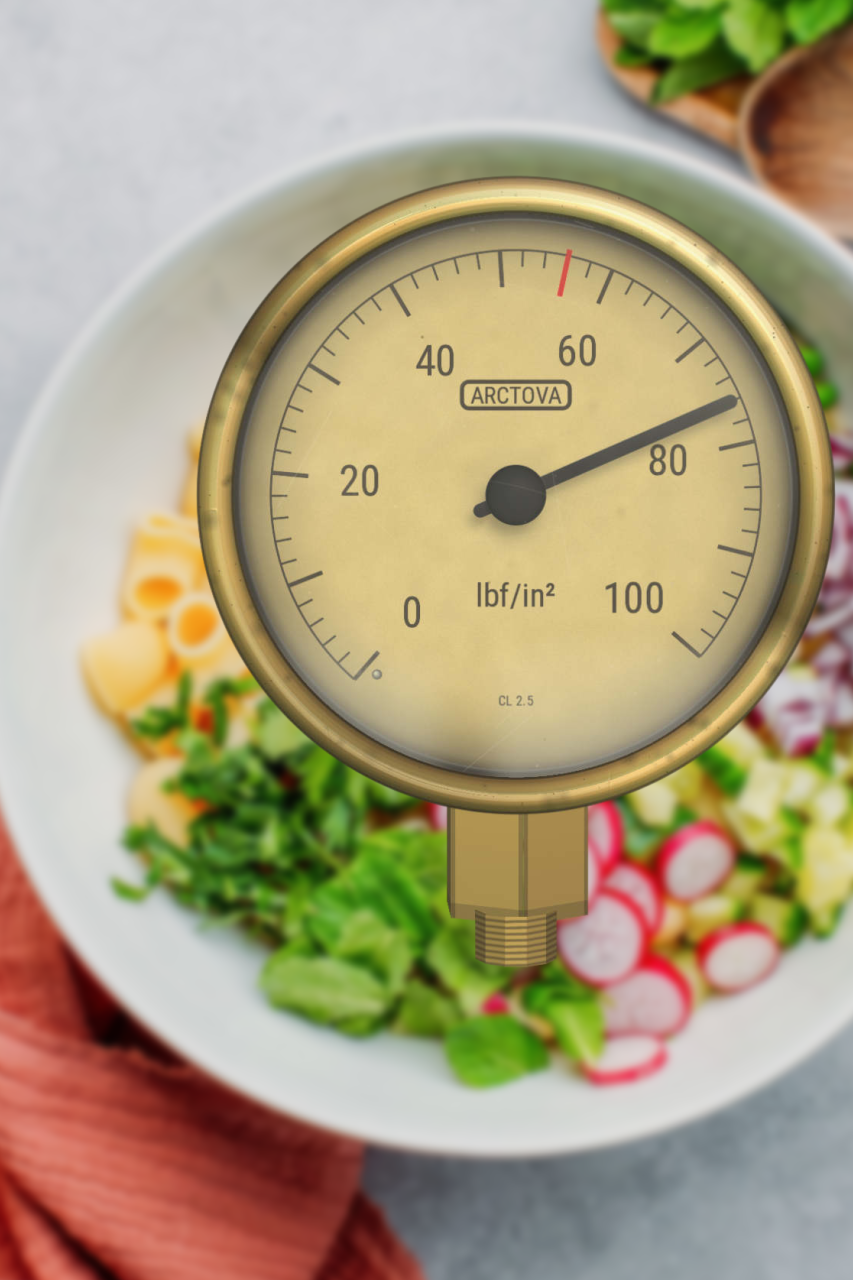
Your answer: 76 psi
